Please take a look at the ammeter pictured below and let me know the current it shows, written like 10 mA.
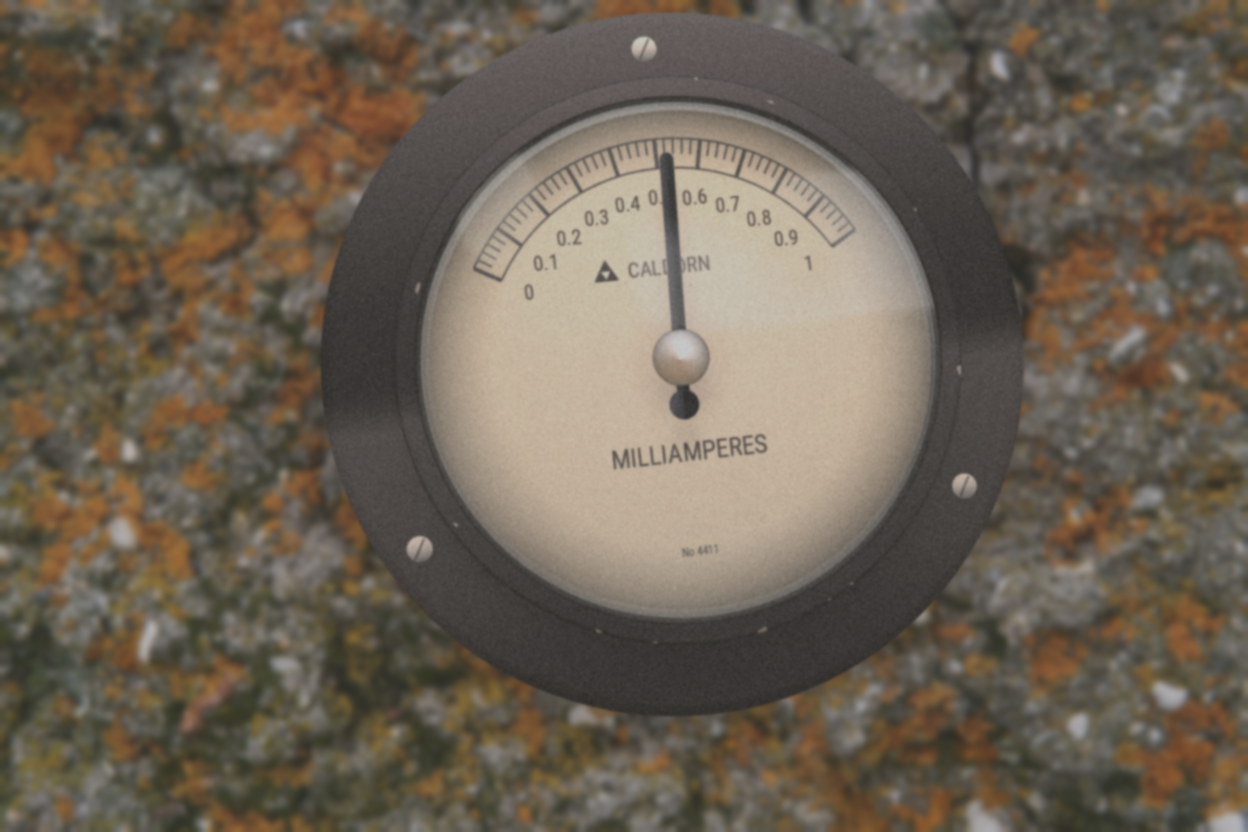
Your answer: 0.52 mA
